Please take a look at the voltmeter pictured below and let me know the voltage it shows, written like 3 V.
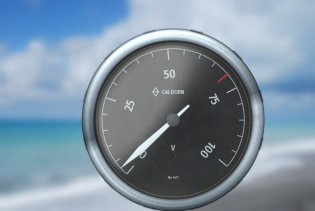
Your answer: 2.5 V
